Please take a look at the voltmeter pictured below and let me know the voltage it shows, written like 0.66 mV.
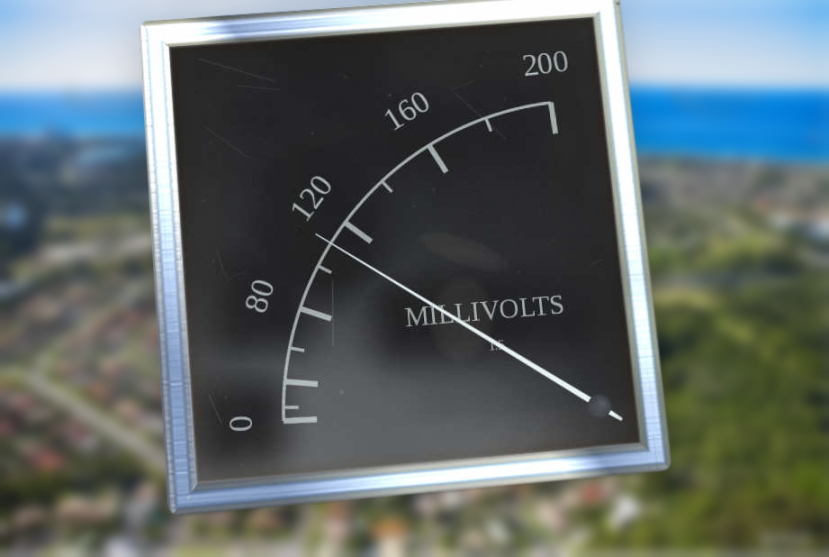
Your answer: 110 mV
